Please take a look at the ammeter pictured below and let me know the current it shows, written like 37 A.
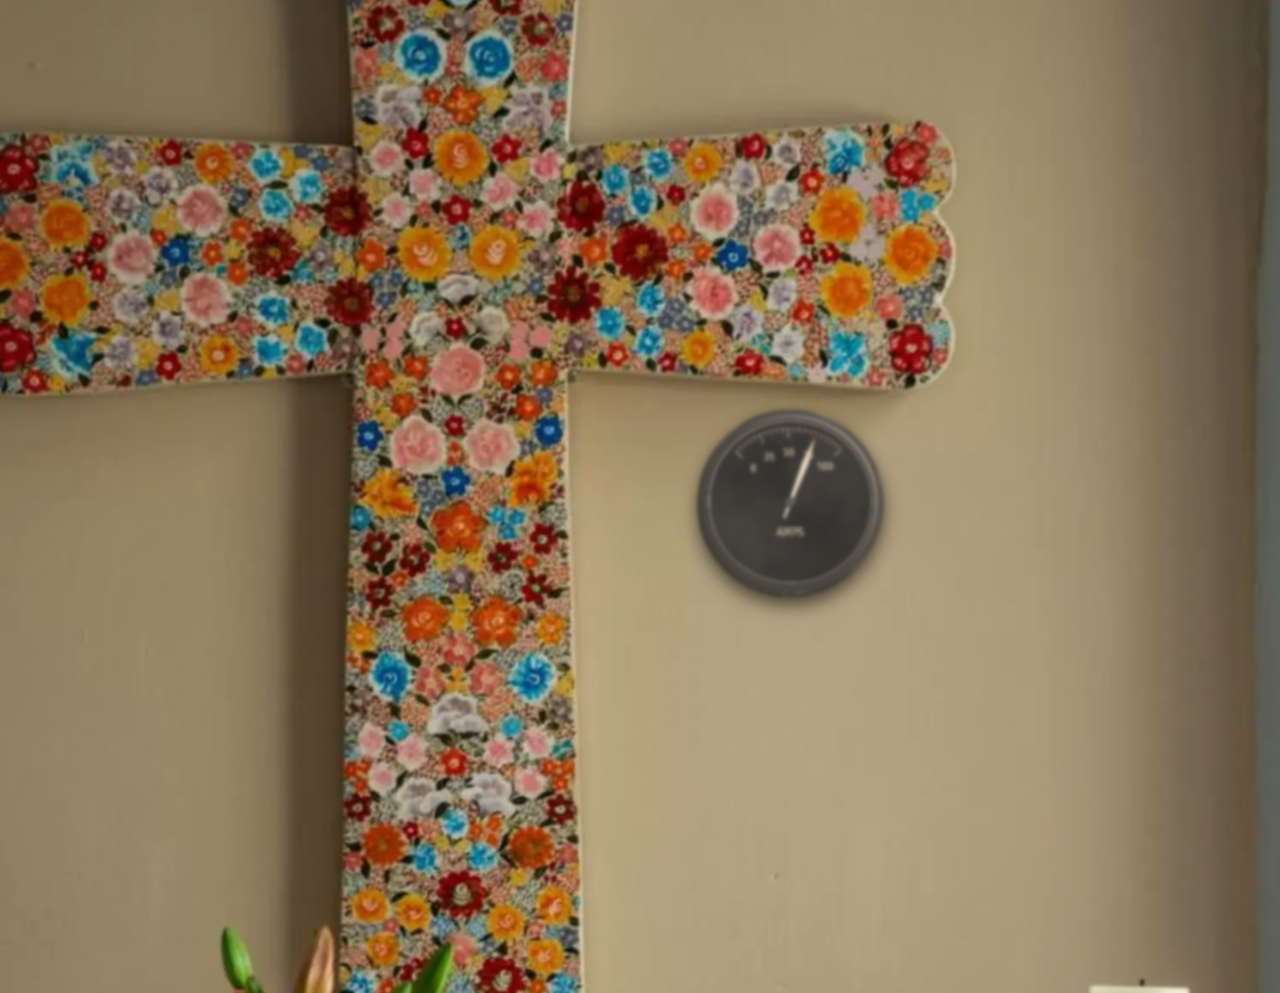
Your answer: 75 A
